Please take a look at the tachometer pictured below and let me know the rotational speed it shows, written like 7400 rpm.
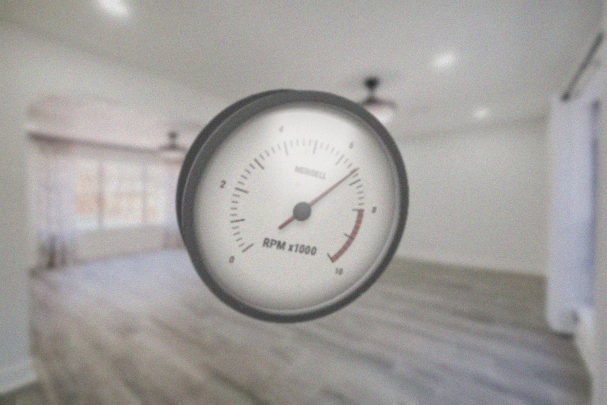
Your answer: 6600 rpm
